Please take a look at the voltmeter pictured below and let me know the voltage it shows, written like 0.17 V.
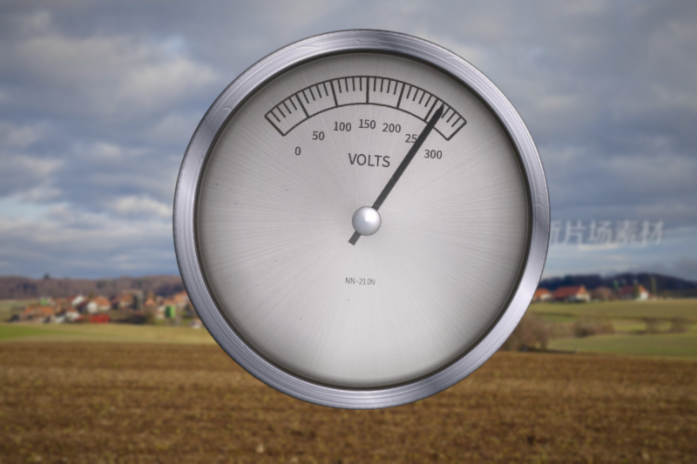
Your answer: 260 V
